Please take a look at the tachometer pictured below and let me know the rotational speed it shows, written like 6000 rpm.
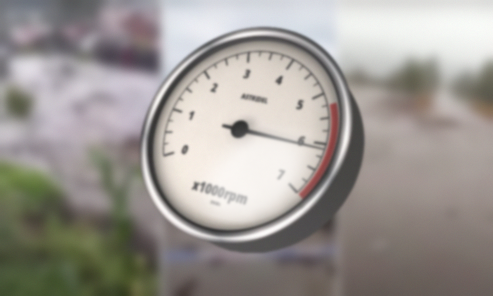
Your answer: 6125 rpm
